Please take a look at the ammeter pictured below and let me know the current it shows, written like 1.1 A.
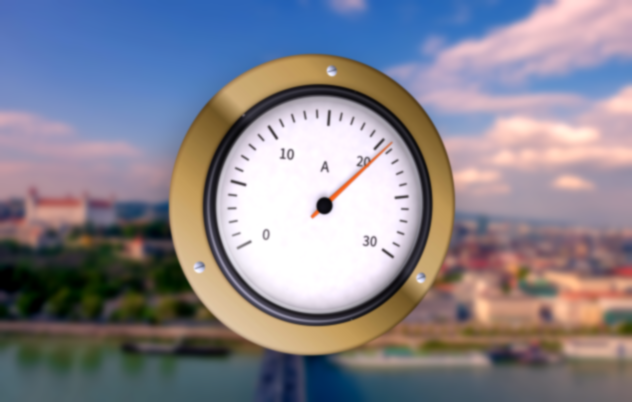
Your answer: 20.5 A
